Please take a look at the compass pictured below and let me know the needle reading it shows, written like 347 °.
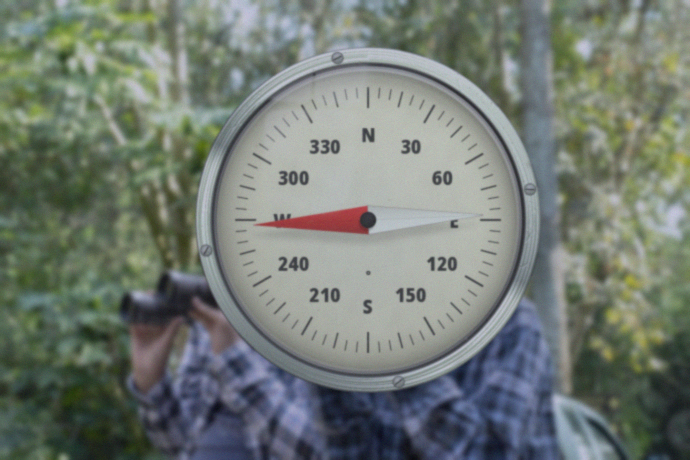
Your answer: 267.5 °
